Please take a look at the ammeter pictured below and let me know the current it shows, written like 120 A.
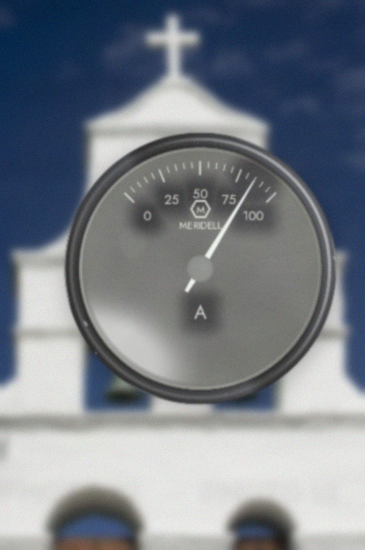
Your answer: 85 A
